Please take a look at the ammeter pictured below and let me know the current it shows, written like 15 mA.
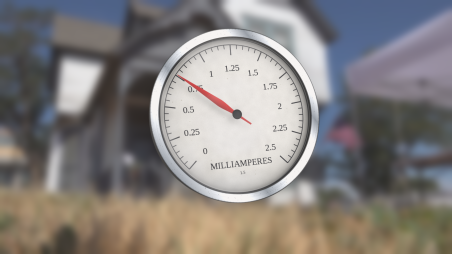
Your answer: 0.75 mA
